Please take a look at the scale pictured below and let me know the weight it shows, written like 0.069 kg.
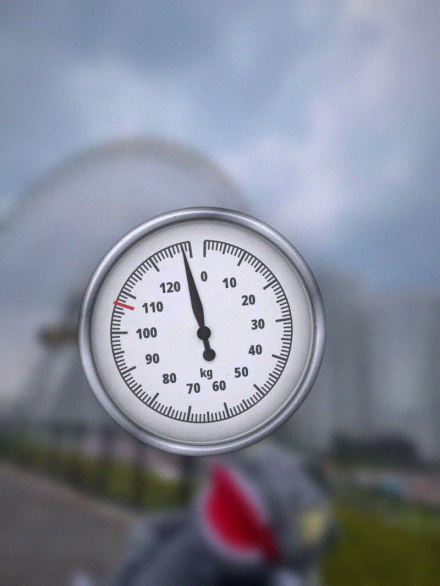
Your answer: 128 kg
